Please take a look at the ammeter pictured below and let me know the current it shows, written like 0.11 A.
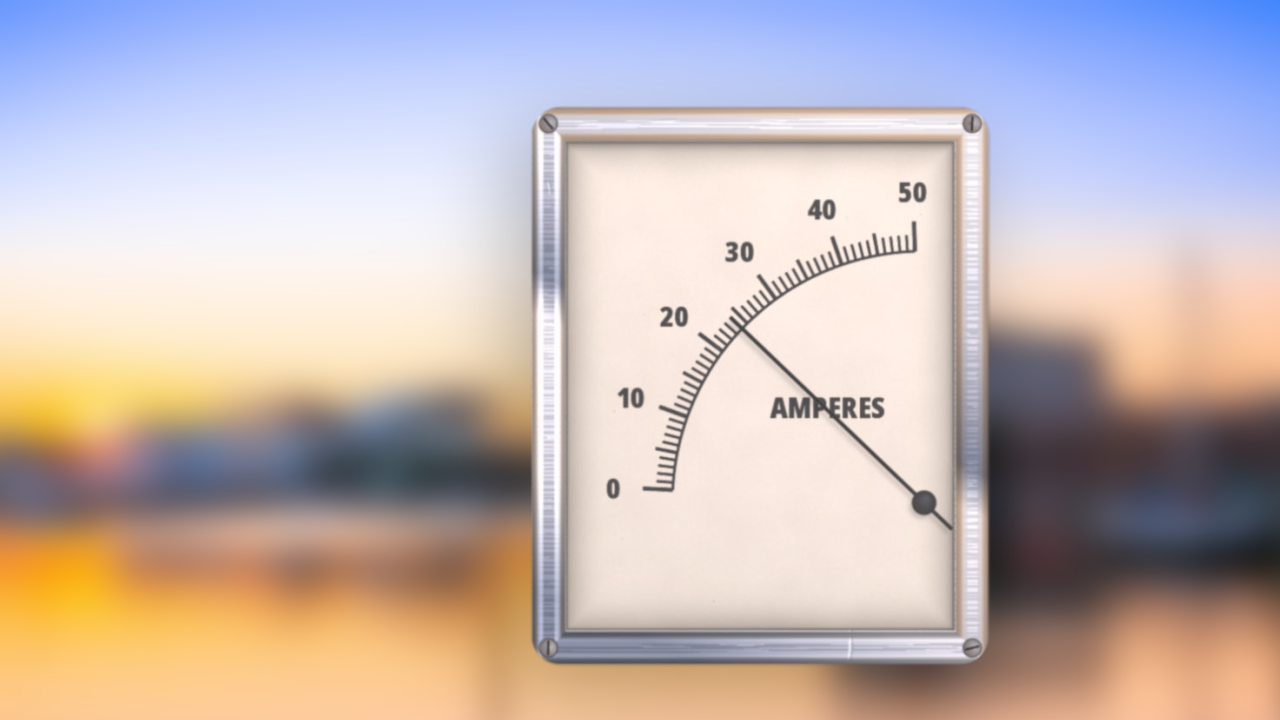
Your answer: 24 A
